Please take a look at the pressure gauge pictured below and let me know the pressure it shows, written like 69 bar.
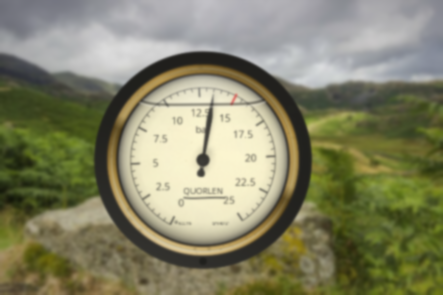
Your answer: 13.5 bar
